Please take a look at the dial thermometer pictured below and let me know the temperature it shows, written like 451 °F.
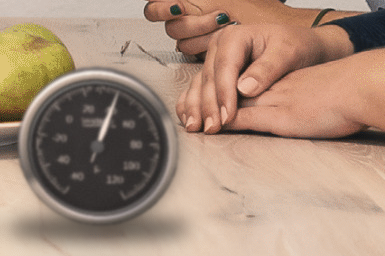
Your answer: 40 °F
